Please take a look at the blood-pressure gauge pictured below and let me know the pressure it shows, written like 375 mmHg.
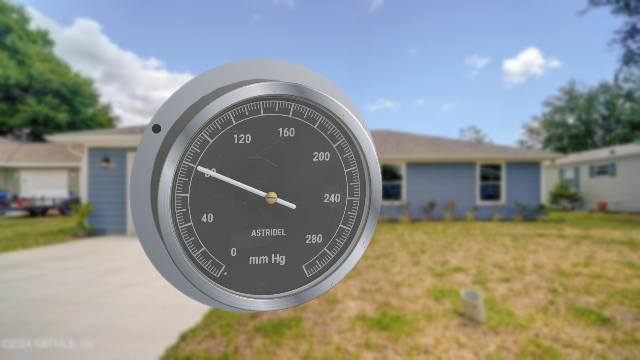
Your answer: 80 mmHg
